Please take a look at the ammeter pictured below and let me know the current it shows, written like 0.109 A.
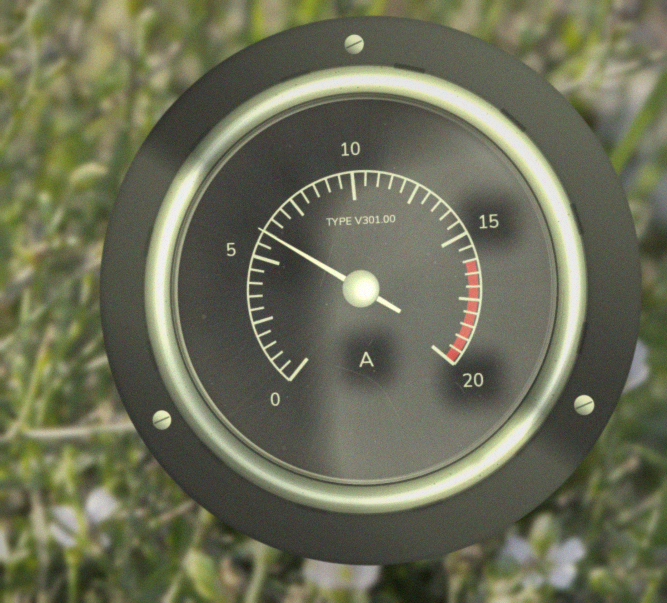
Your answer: 6 A
